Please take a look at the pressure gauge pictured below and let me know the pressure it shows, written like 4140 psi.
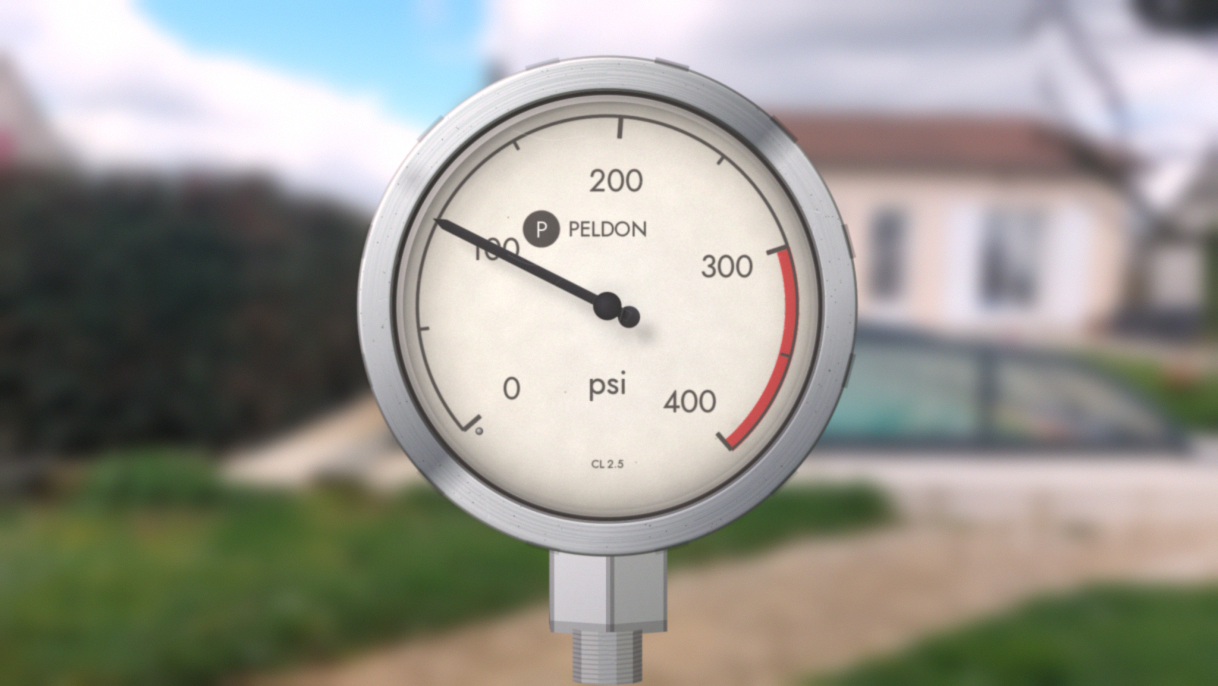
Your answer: 100 psi
